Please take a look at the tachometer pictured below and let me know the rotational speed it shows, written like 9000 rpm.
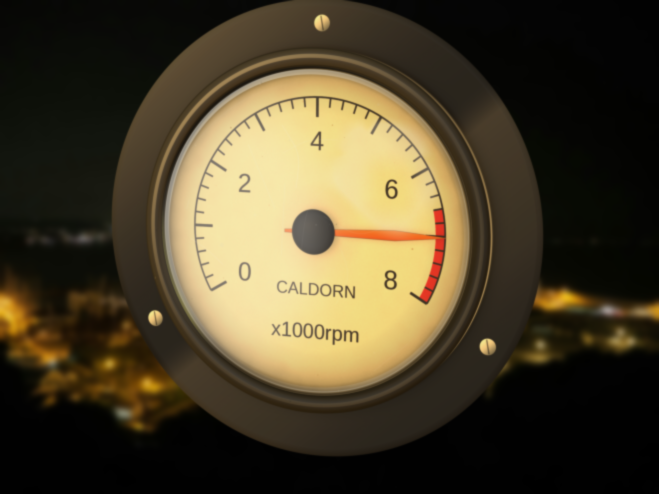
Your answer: 7000 rpm
